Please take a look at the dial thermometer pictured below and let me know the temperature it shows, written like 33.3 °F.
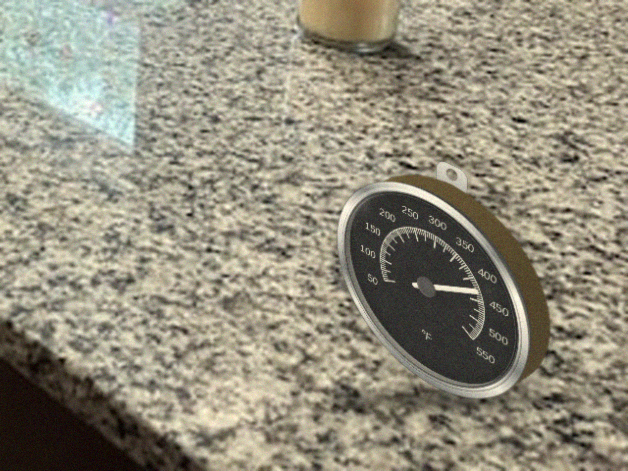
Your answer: 425 °F
